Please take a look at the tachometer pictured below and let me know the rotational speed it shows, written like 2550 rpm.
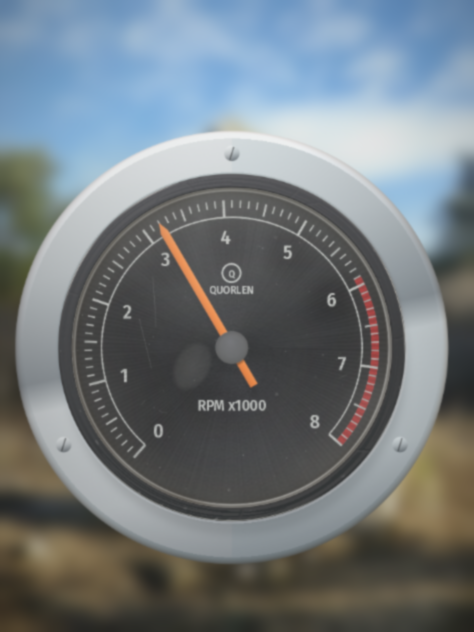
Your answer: 3200 rpm
